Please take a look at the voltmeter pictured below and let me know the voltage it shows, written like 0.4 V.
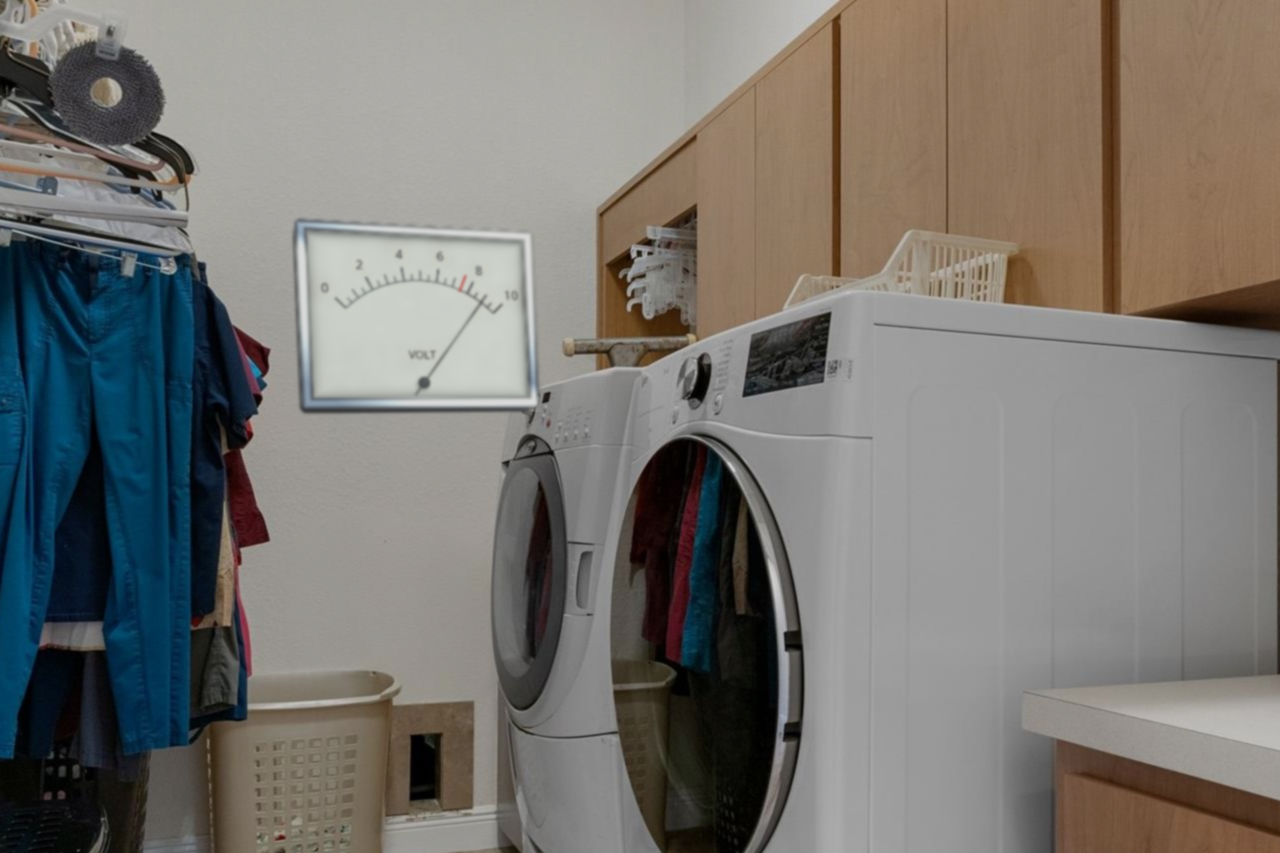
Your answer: 9 V
